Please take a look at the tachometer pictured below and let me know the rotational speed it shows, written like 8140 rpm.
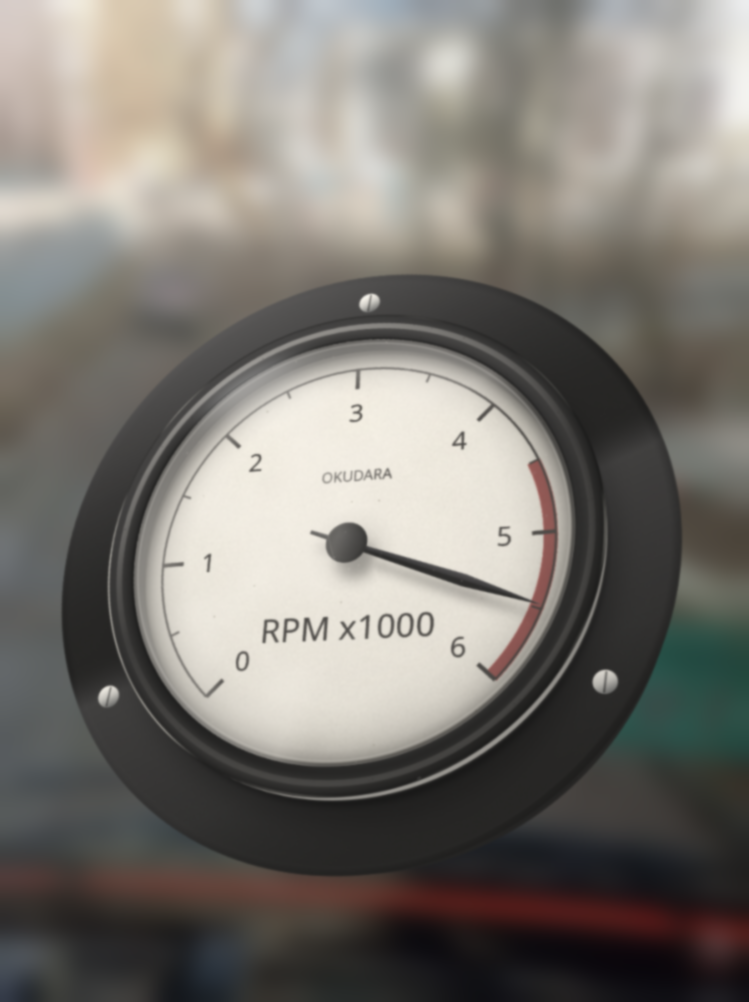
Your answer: 5500 rpm
